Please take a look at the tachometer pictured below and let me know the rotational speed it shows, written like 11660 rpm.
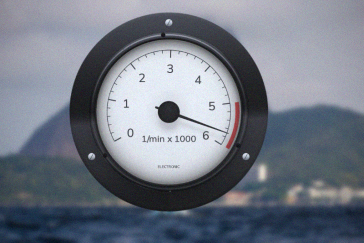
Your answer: 5700 rpm
